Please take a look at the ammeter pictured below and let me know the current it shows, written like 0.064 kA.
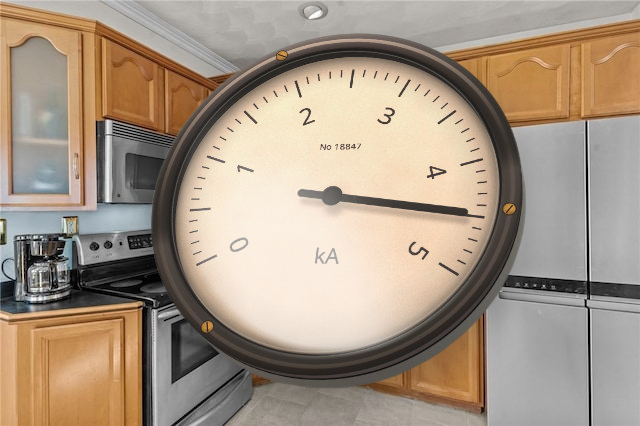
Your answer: 4.5 kA
